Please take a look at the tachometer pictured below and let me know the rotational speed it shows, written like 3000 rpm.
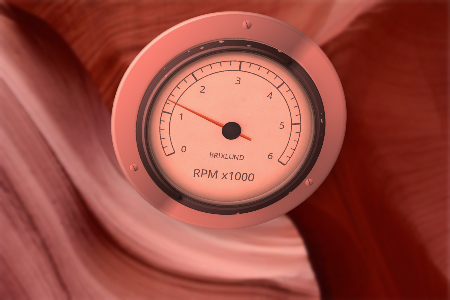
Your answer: 1300 rpm
